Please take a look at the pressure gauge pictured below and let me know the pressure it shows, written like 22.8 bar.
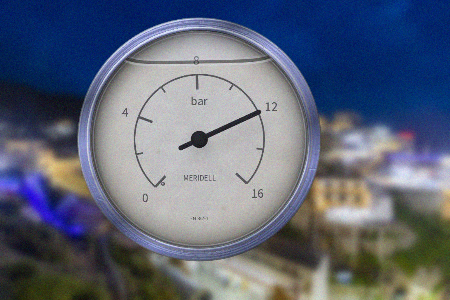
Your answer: 12 bar
